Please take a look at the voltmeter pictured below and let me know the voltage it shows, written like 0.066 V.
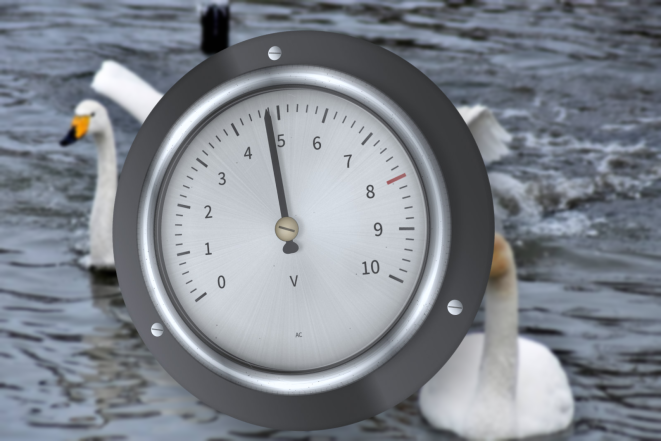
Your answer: 4.8 V
